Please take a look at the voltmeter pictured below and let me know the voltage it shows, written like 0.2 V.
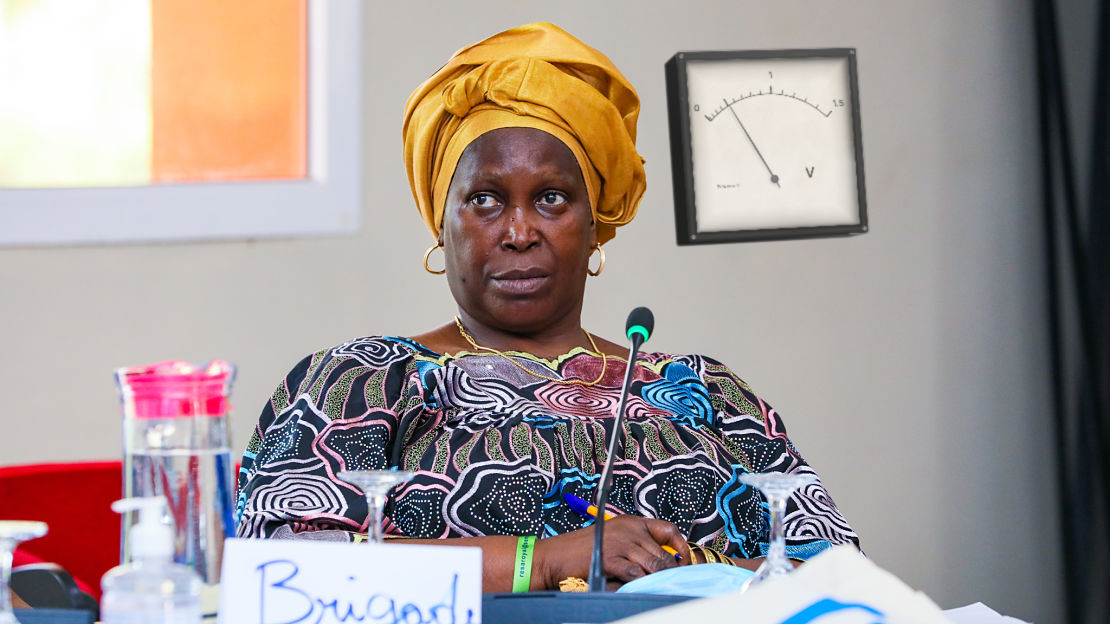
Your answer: 0.5 V
